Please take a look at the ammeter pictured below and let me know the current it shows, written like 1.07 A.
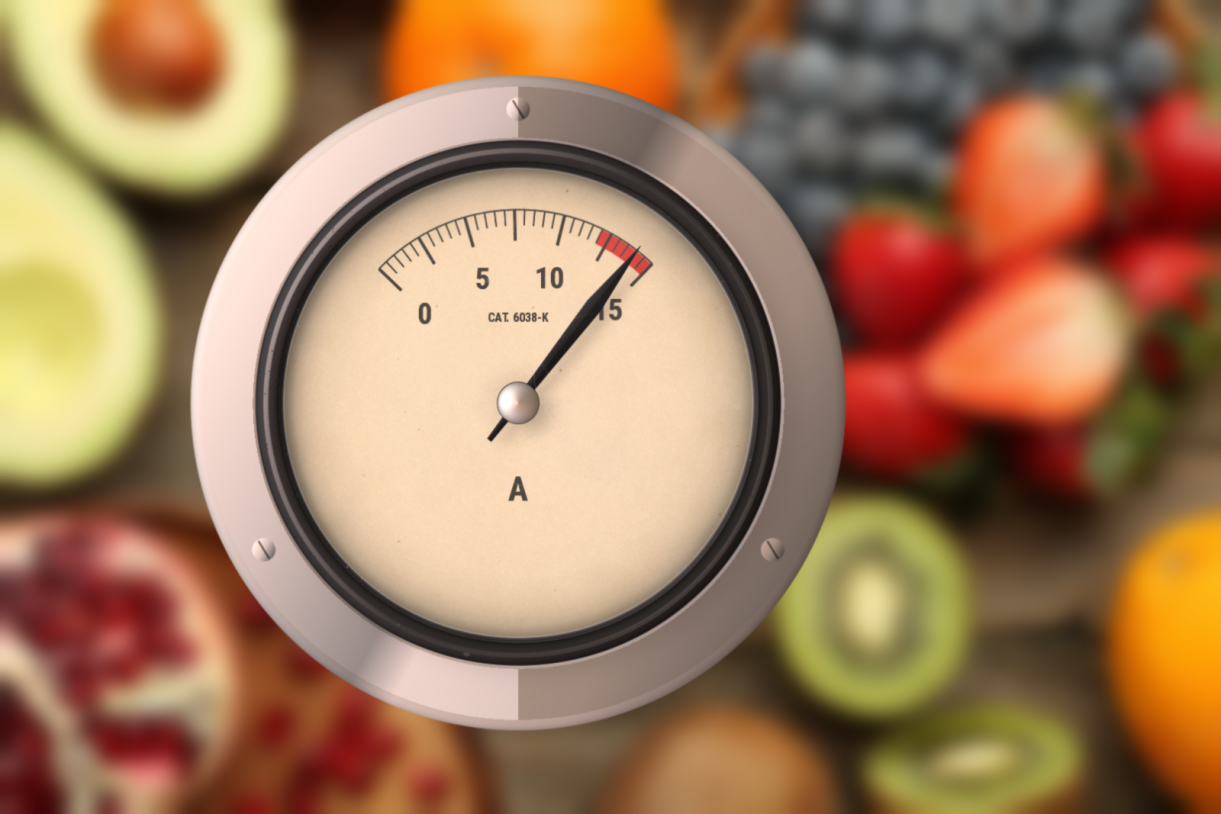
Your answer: 14 A
